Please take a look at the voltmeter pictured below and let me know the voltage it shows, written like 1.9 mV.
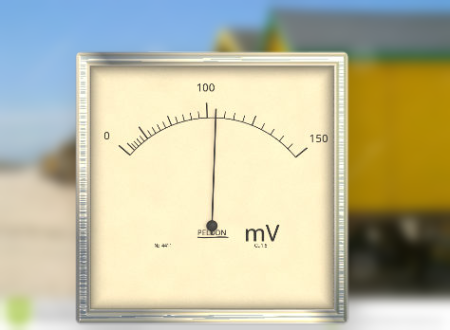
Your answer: 105 mV
